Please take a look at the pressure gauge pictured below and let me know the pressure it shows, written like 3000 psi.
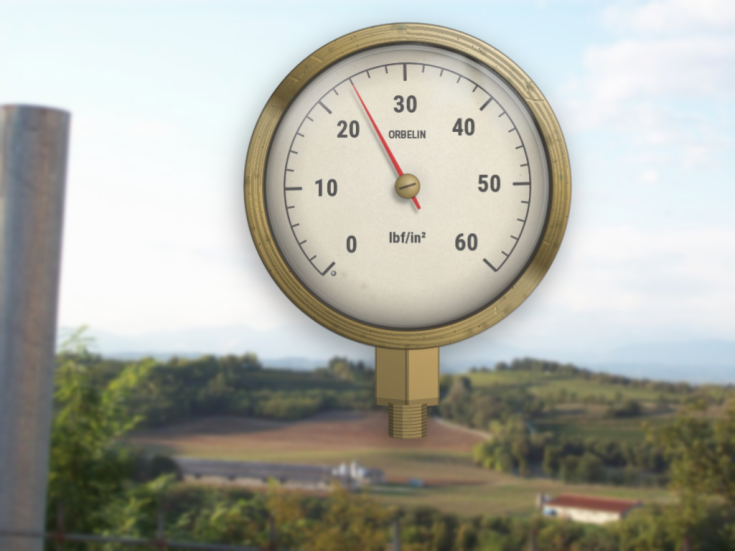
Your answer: 24 psi
